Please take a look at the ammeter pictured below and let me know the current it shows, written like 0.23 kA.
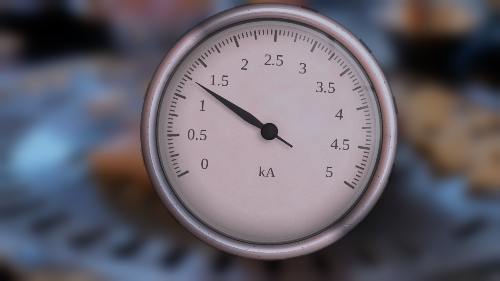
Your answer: 1.25 kA
